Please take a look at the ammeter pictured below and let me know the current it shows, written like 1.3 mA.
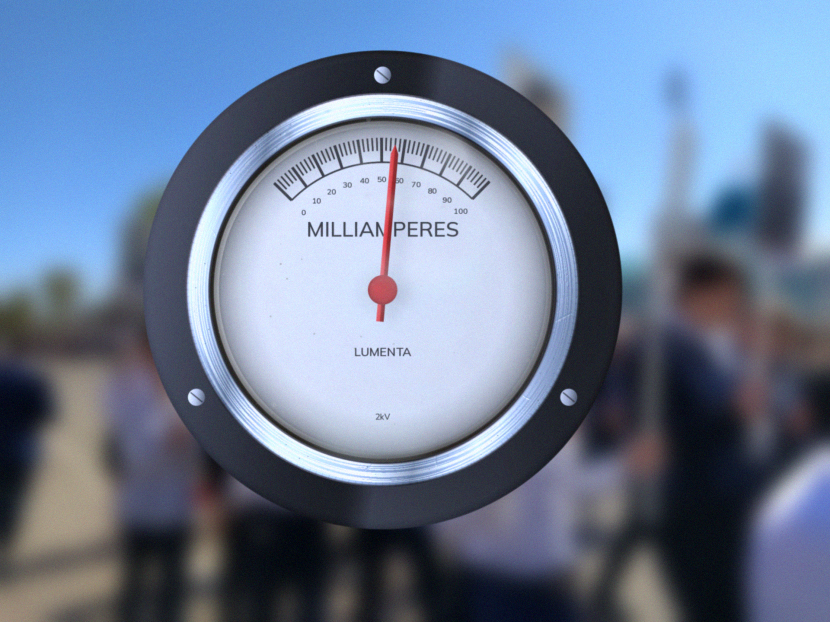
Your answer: 56 mA
